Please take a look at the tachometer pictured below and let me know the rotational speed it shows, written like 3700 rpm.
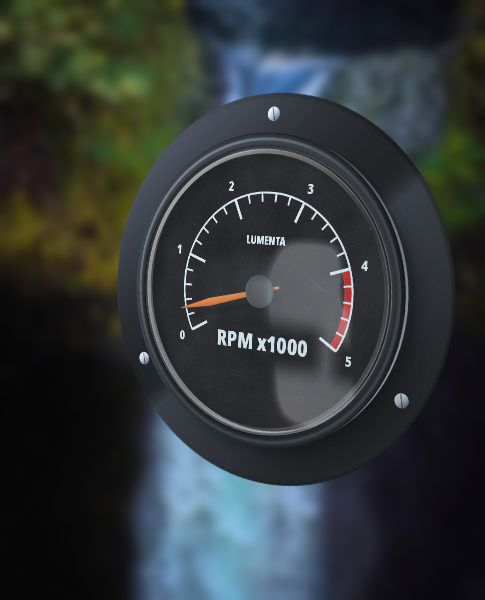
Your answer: 300 rpm
